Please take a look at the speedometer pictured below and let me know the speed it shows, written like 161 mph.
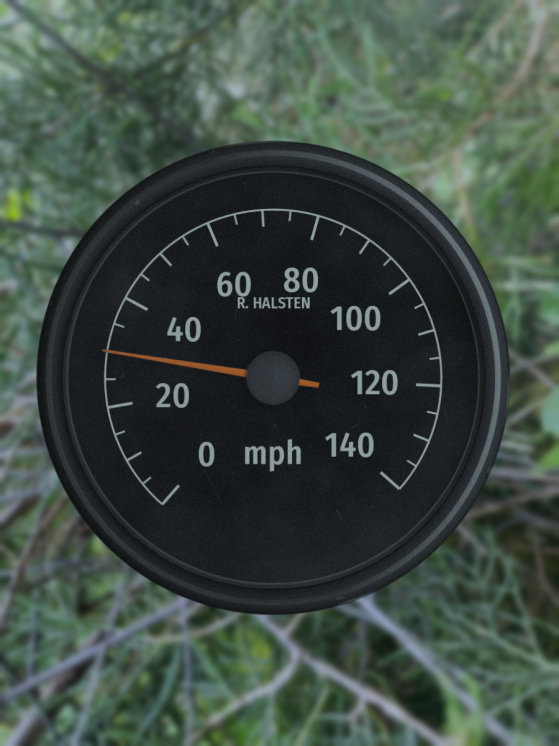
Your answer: 30 mph
